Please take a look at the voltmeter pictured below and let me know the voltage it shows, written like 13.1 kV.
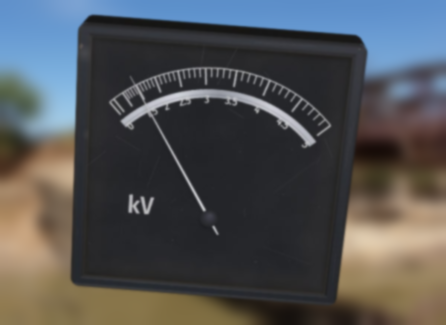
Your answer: 1.5 kV
